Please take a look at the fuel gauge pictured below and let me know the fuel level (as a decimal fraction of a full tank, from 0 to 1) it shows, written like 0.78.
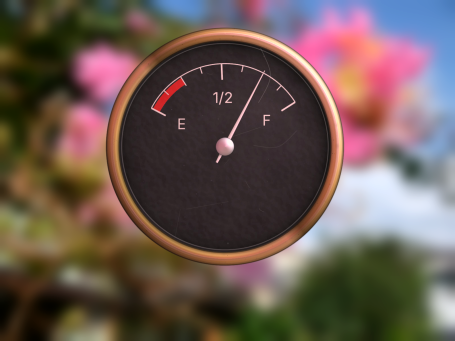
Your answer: 0.75
